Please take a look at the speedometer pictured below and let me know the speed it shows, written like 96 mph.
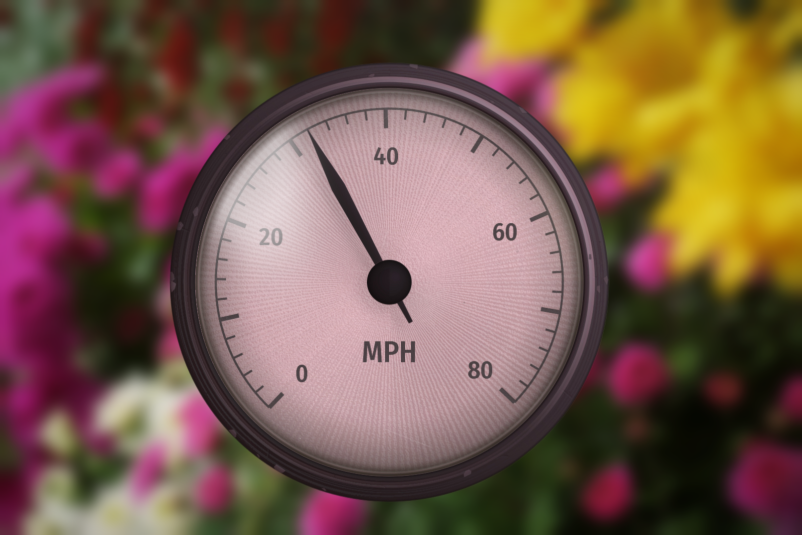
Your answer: 32 mph
